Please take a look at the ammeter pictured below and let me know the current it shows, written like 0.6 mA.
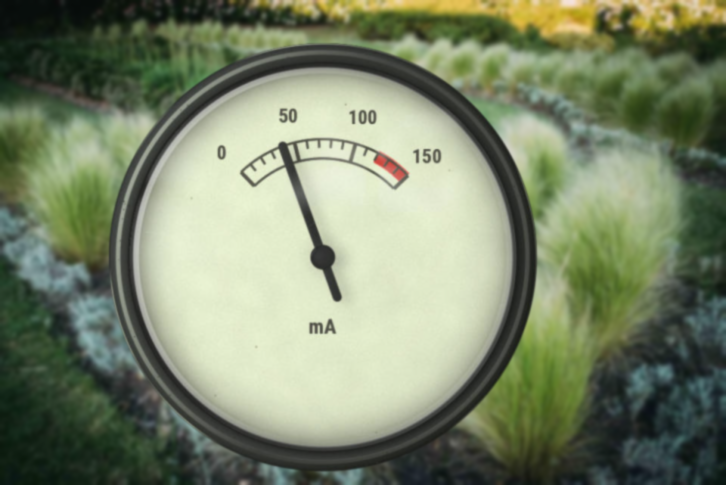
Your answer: 40 mA
